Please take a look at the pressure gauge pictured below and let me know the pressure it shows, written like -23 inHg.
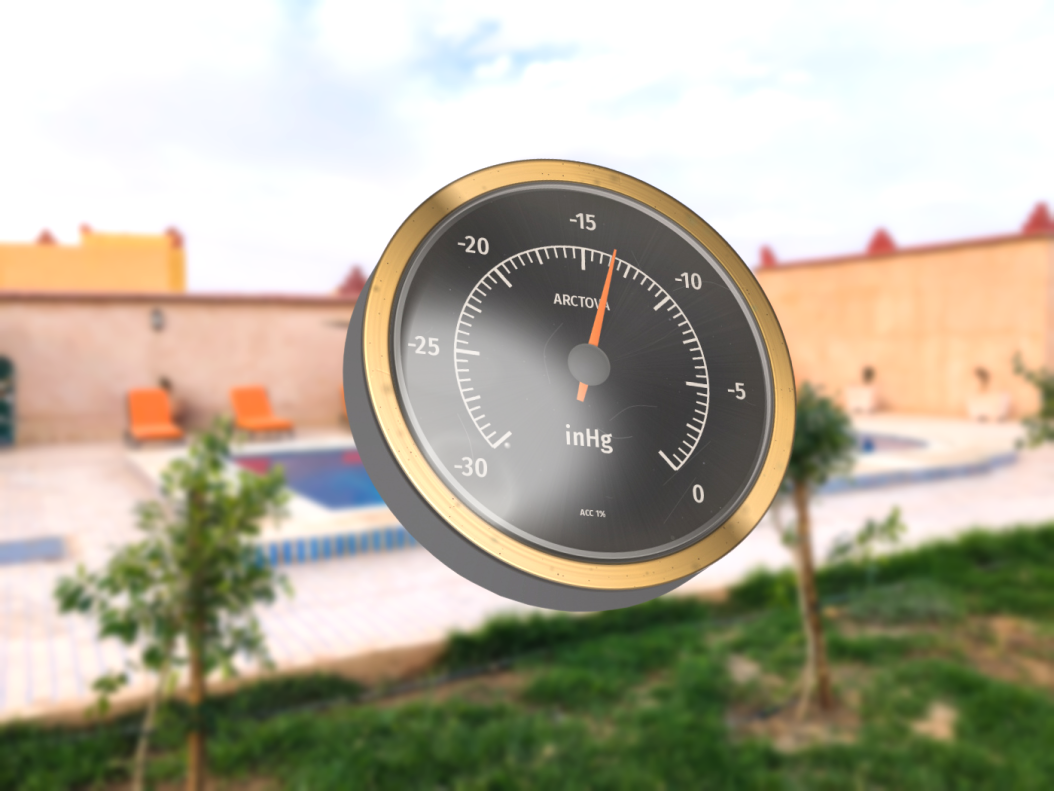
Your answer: -13.5 inHg
